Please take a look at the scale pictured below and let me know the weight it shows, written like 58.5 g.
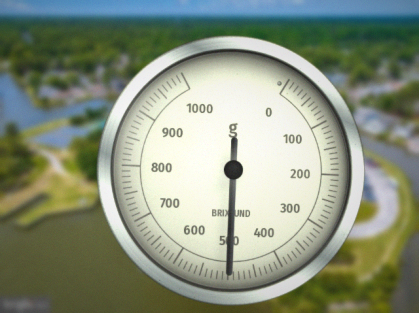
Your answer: 500 g
